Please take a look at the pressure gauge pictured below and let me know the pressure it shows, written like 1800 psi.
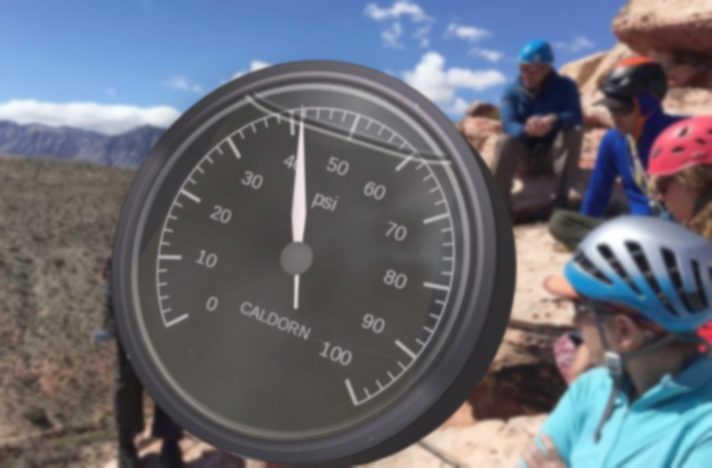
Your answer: 42 psi
